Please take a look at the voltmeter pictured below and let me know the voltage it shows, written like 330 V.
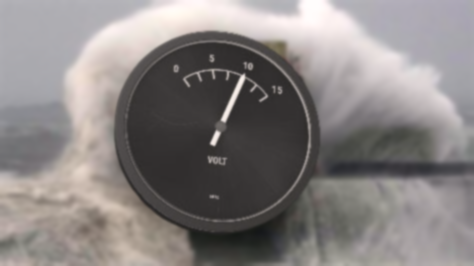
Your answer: 10 V
